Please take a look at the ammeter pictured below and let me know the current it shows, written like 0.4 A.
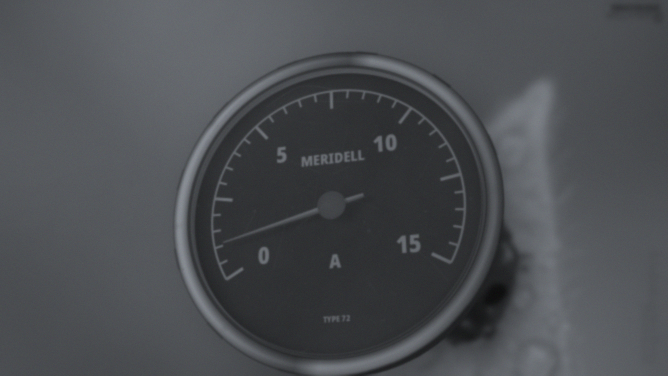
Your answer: 1 A
